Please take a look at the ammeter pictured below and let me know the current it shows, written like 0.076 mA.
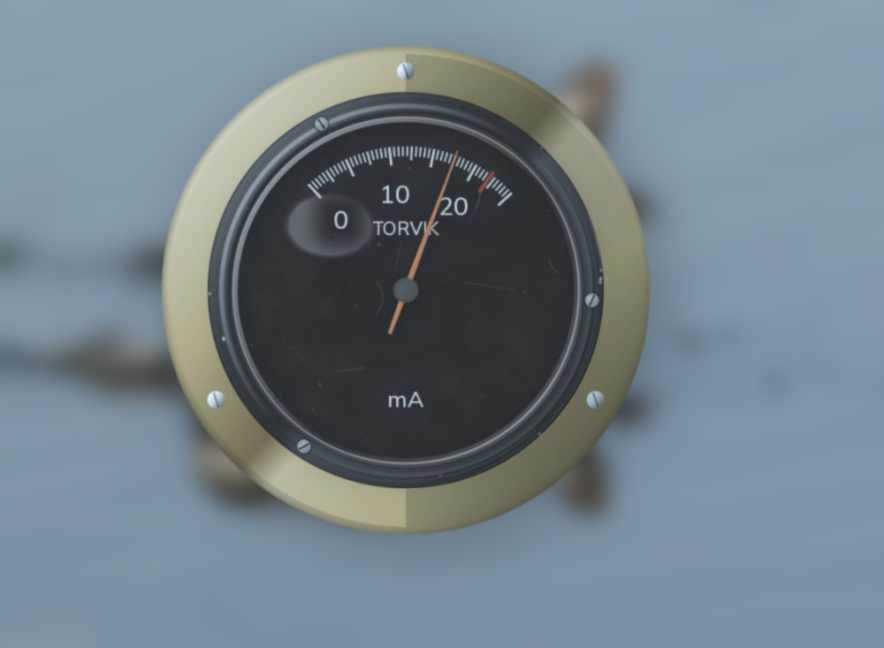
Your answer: 17.5 mA
